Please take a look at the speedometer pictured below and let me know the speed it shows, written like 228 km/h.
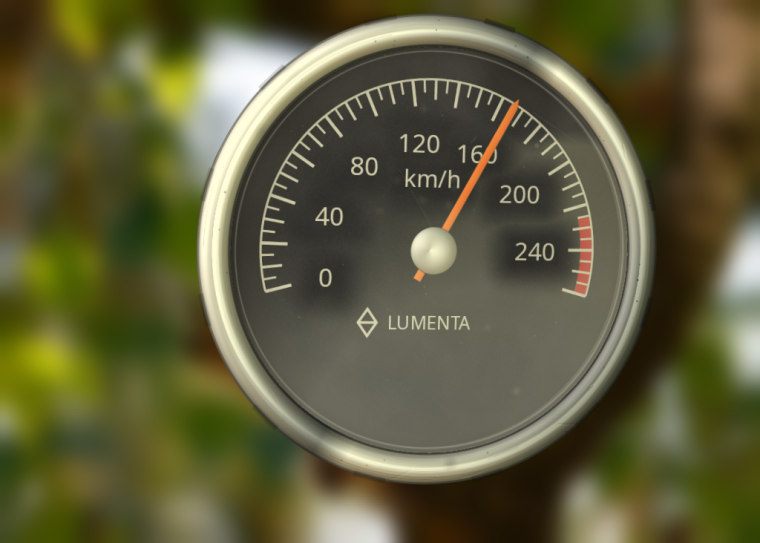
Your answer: 165 km/h
